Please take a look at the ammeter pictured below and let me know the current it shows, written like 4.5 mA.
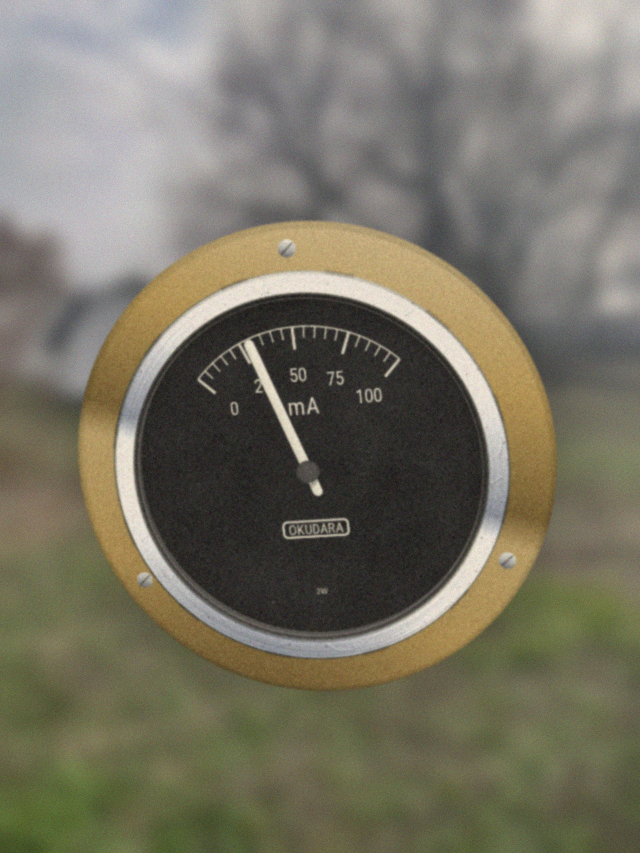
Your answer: 30 mA
